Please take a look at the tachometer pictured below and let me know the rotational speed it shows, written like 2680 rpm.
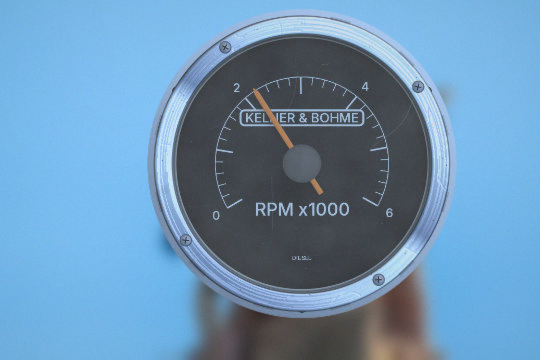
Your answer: 2200 rpm
